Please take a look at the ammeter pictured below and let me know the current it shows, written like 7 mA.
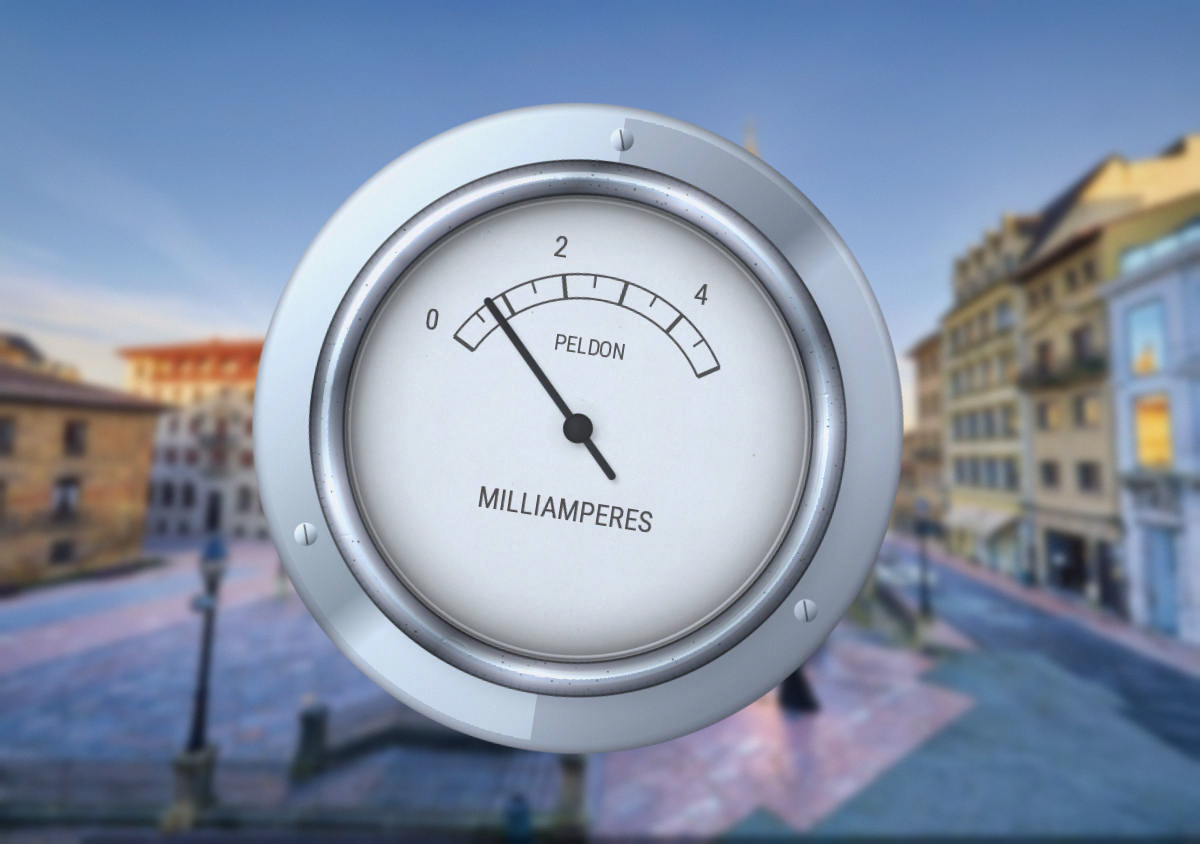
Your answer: 0.75 mA
